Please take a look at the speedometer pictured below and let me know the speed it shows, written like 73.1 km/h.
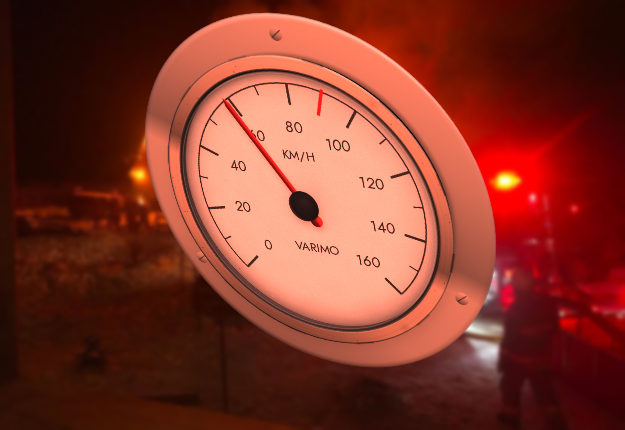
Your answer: 60 km/h
